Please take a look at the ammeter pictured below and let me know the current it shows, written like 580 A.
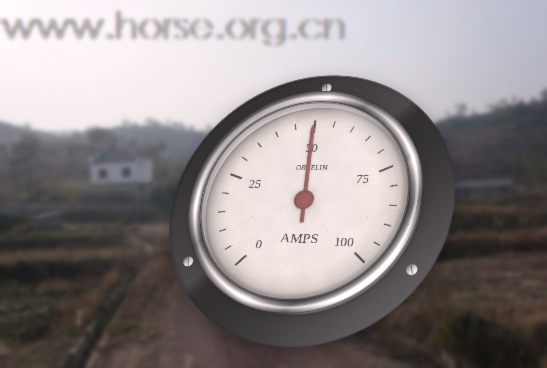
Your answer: 50 A
